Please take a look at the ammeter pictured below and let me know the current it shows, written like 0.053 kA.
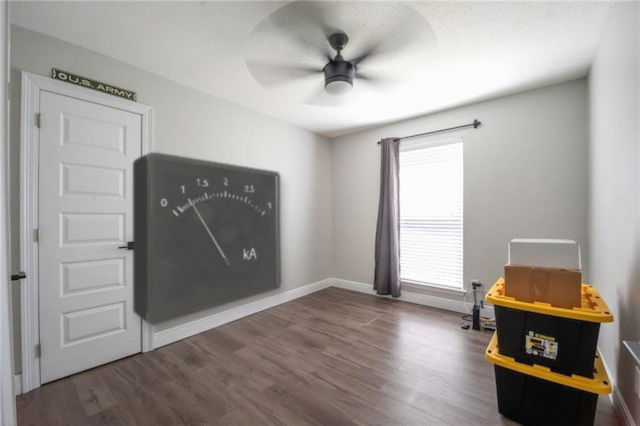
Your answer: 1 kA
